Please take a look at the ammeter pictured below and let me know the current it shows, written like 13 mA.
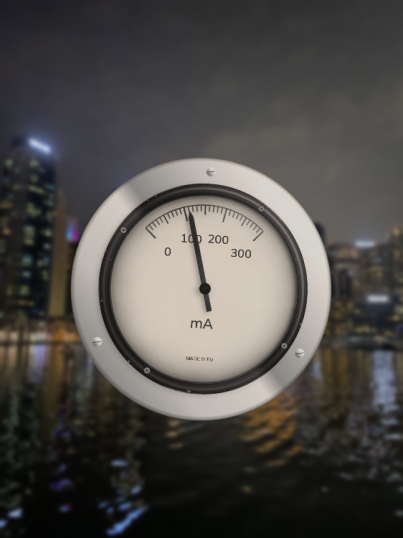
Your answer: 110 mA
